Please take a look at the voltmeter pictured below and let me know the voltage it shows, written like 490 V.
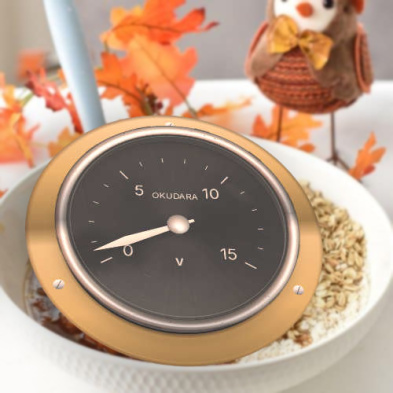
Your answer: 0.5 V
